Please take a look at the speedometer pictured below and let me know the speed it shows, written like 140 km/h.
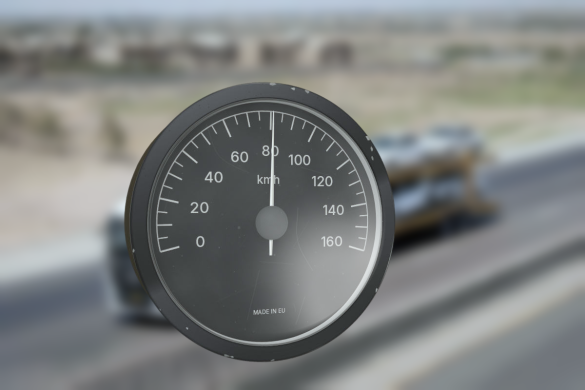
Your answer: 80 km/h
